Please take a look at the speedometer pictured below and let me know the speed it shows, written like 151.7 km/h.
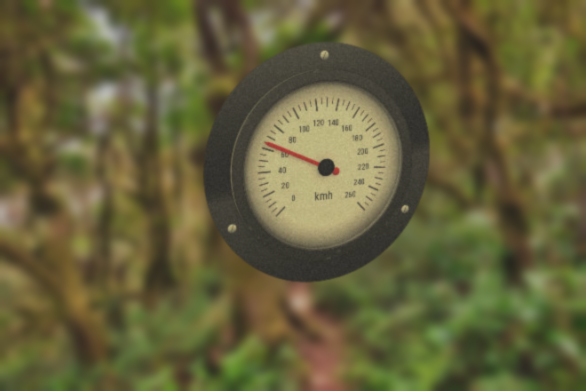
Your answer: 65 km/h
